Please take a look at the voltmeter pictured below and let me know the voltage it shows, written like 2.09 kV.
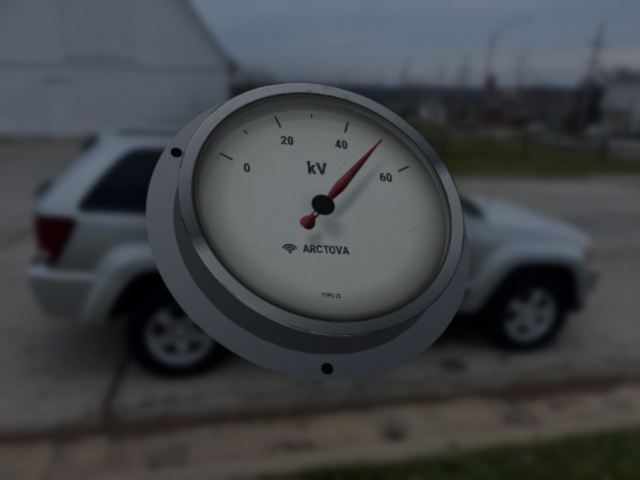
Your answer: 50 kV
